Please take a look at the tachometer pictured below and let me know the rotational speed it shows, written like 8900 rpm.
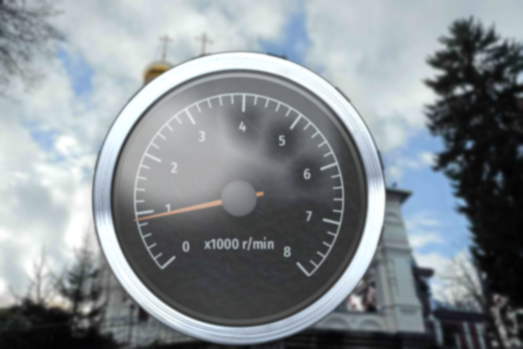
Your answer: 900 rpm
